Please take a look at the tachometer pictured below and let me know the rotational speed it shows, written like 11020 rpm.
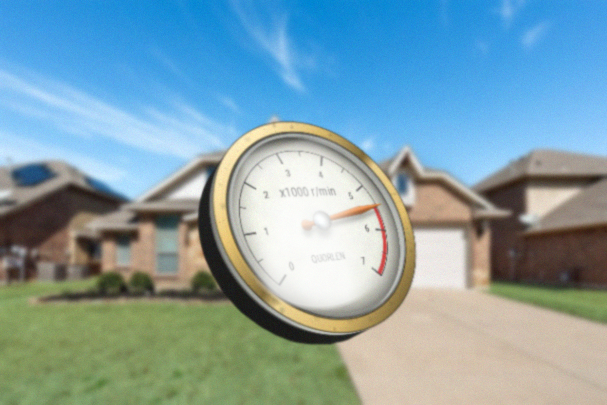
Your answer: 5500 rpm
